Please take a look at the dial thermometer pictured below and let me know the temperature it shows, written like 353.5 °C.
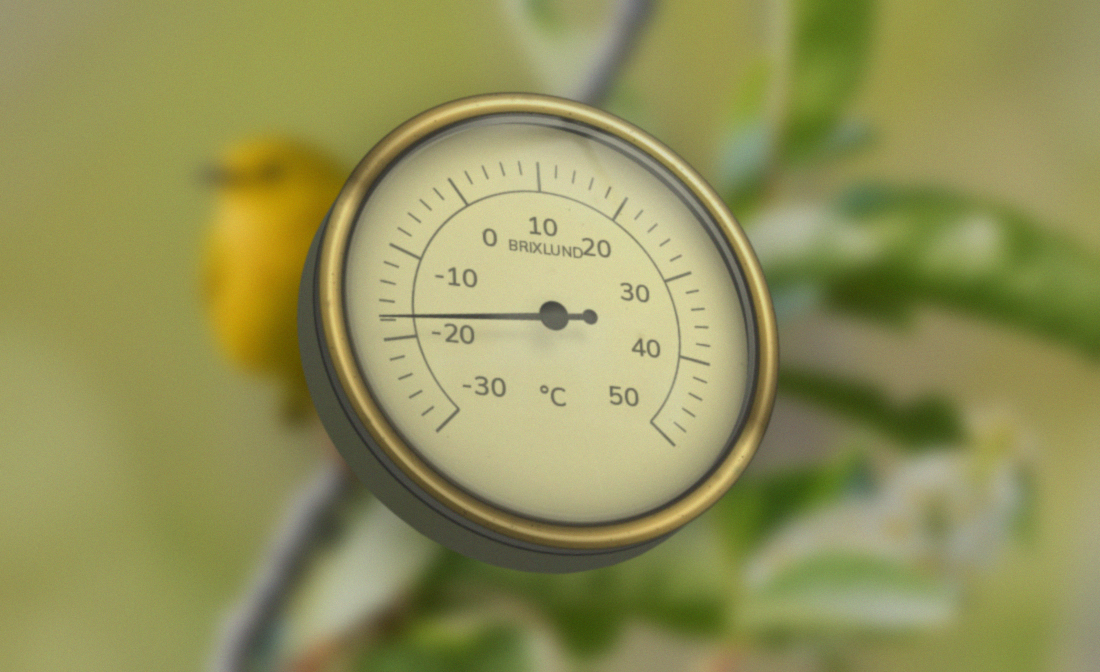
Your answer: -18 °C
